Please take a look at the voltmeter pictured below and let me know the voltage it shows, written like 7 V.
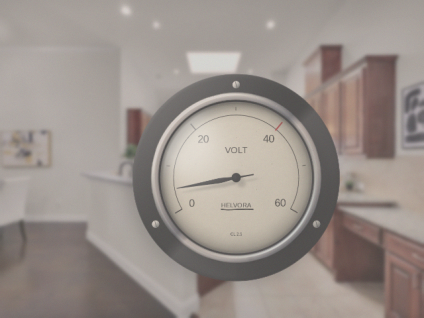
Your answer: 5 V
